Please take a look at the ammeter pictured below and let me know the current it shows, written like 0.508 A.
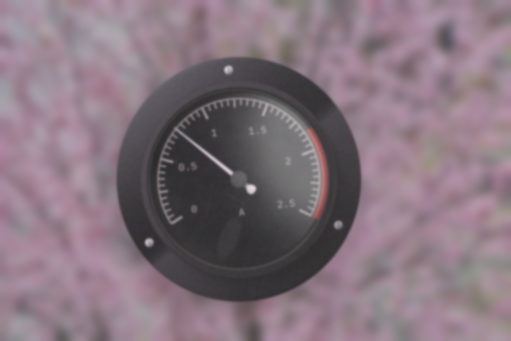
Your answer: 0.75 A
